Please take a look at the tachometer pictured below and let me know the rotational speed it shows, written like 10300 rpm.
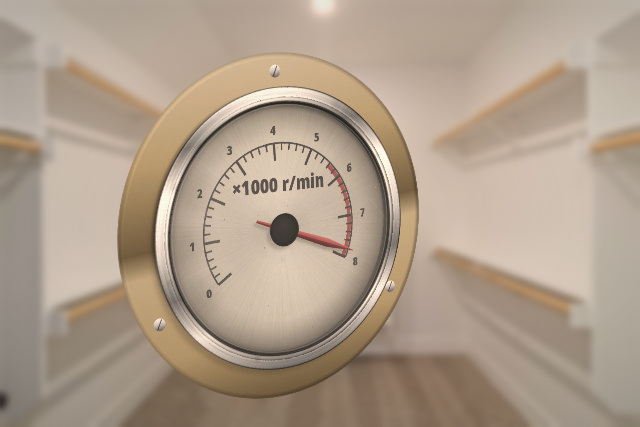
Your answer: 7800 rpm
